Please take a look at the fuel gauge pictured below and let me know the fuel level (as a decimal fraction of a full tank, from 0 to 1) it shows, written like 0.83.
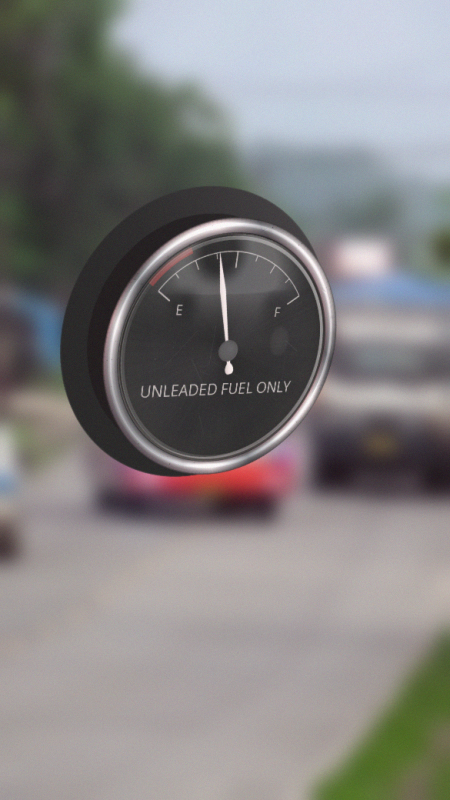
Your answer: 0.375
